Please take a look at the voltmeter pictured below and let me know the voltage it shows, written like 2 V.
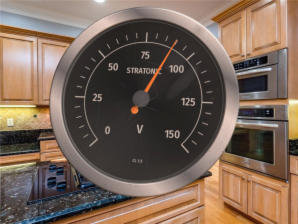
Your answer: 90 V
